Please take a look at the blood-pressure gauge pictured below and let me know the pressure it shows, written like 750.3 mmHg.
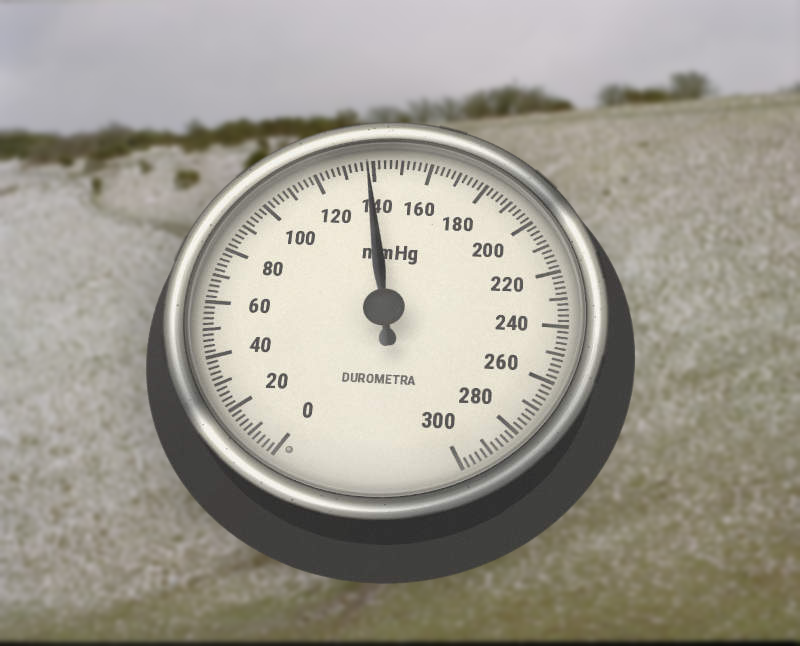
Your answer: 138 mmHg
